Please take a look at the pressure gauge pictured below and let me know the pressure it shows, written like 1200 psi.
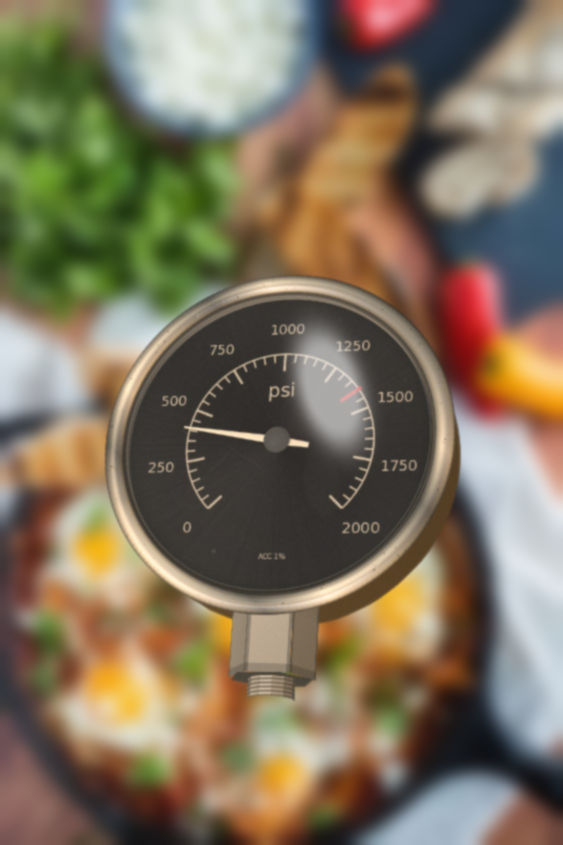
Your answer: 400 psi
